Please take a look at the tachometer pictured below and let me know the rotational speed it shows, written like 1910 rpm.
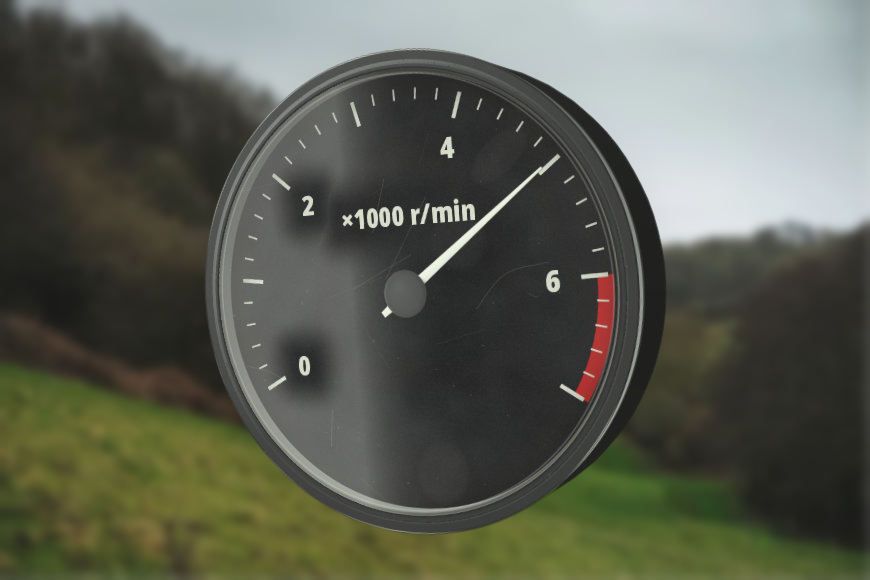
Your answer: 5000 rpm
